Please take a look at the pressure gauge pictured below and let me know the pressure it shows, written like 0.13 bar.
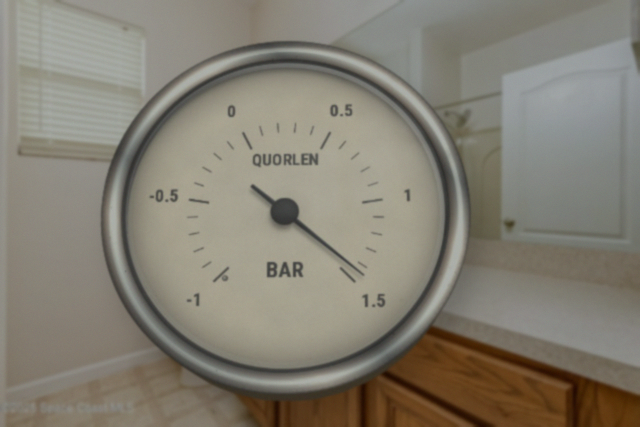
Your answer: 1.45 bar
